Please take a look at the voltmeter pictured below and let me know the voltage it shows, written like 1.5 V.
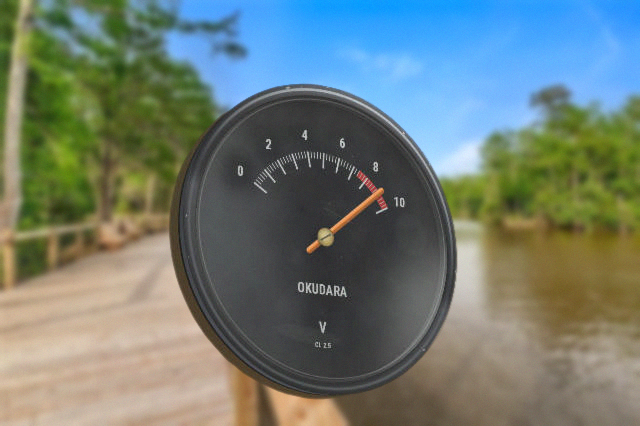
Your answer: 9 V
